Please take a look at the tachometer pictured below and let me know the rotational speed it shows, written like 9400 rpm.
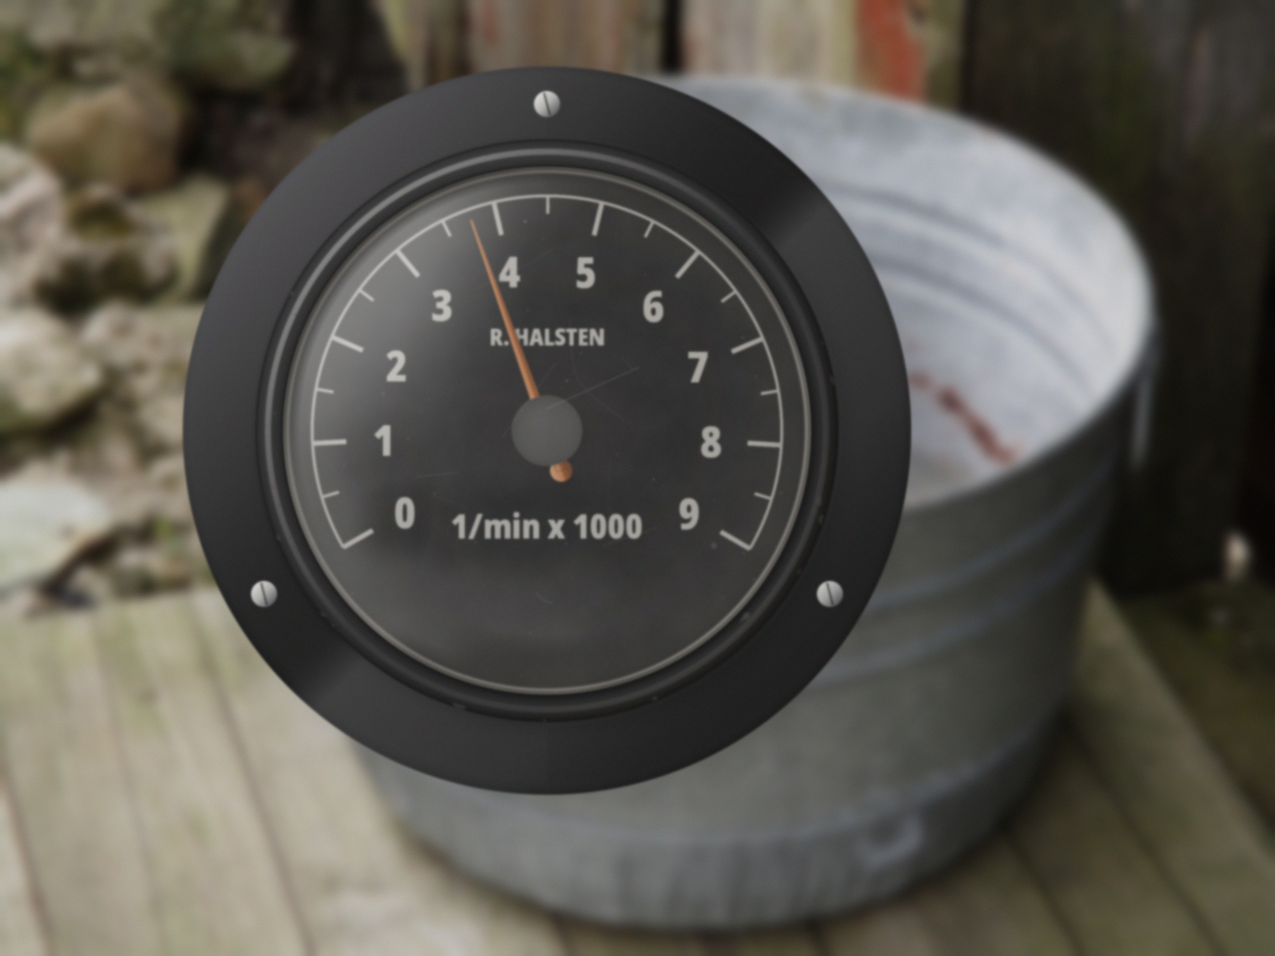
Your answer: 3750 rpm
